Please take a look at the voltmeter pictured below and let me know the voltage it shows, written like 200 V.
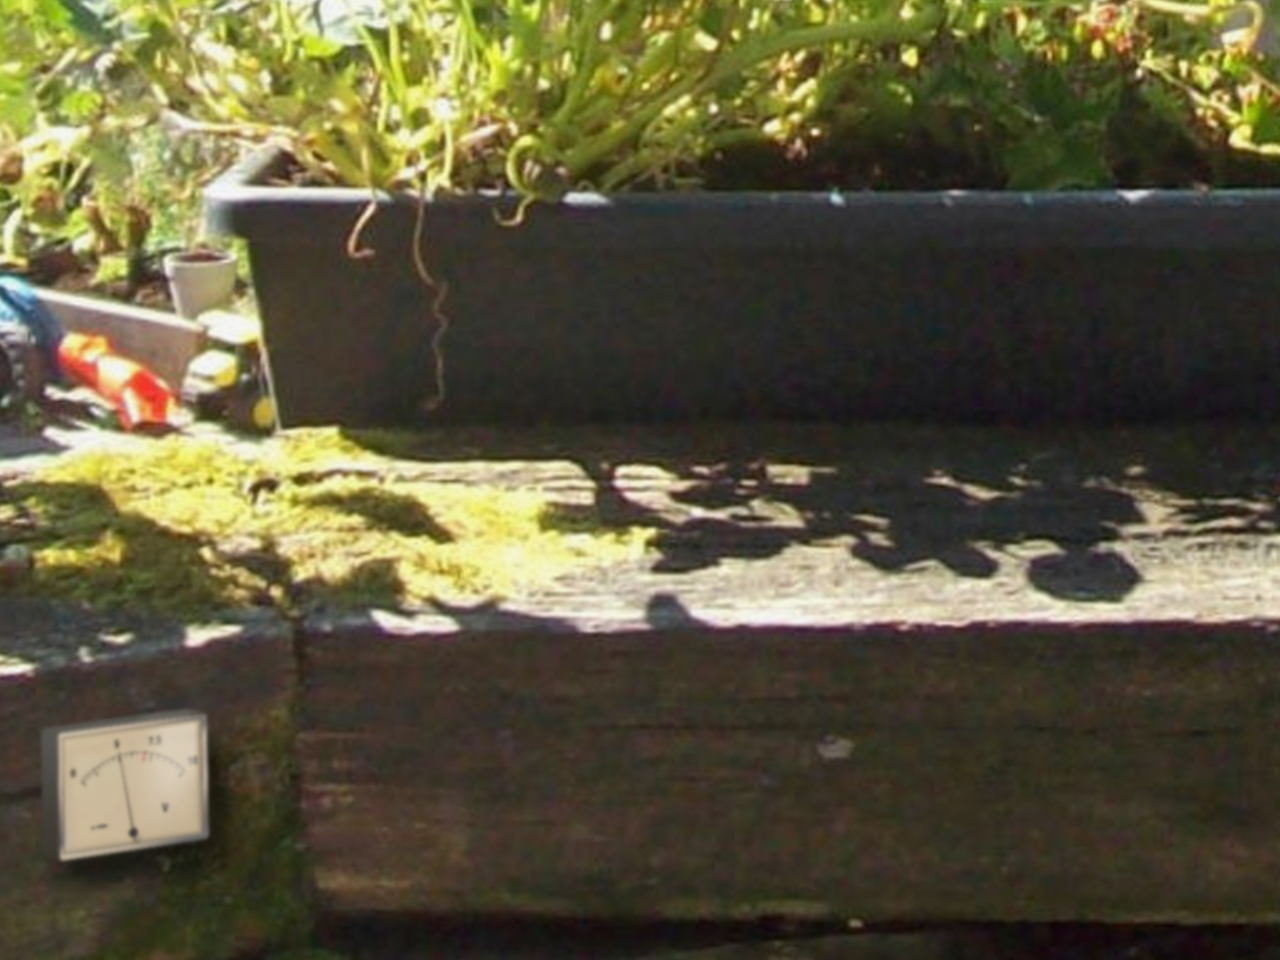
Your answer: 5 V
